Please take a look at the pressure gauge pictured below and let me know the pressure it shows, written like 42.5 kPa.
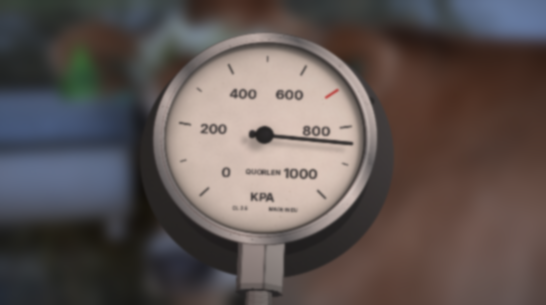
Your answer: 850 kPa
